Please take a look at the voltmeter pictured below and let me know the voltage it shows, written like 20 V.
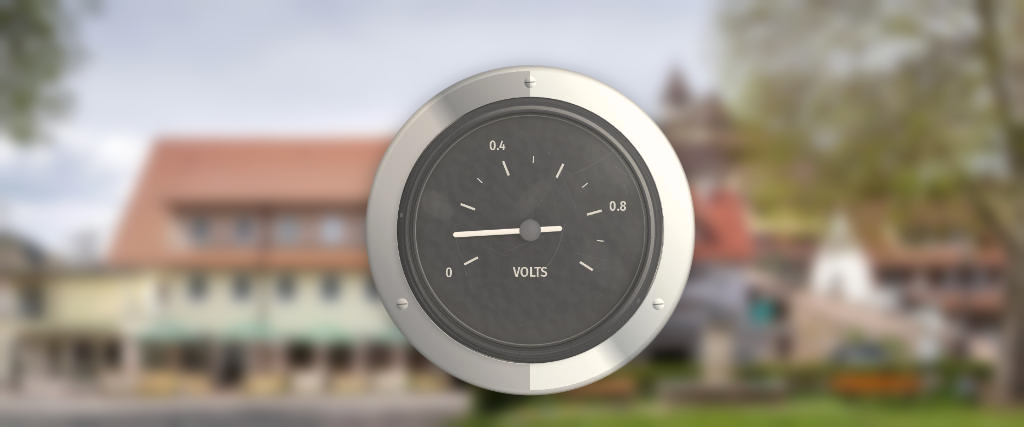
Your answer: 0.1 V
